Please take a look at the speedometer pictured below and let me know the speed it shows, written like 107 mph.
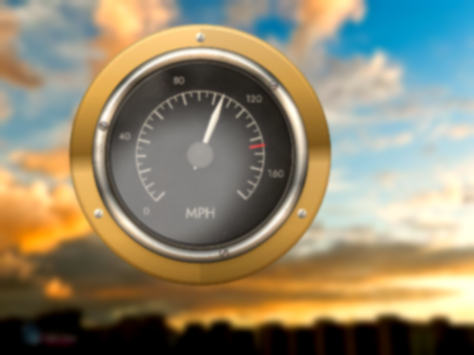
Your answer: 105 mph
